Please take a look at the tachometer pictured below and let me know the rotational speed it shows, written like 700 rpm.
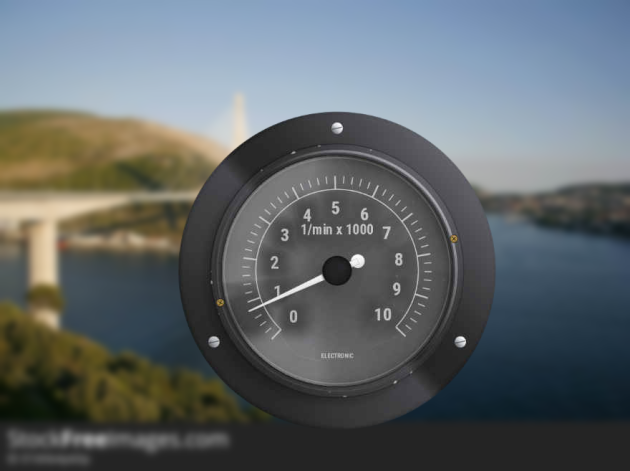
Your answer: 800 rpm
